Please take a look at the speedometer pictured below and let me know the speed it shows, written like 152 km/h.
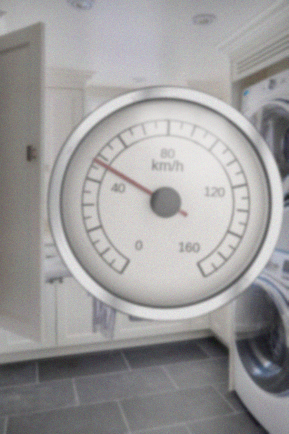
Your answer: 47.5 km/h
